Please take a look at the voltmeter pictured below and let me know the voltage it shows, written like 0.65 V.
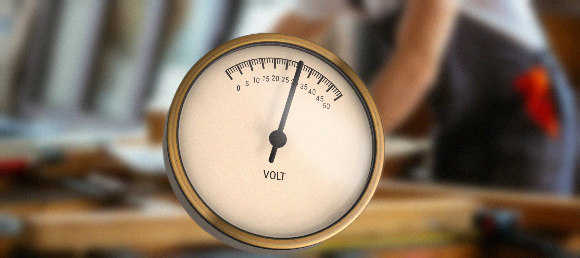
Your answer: 30 V
